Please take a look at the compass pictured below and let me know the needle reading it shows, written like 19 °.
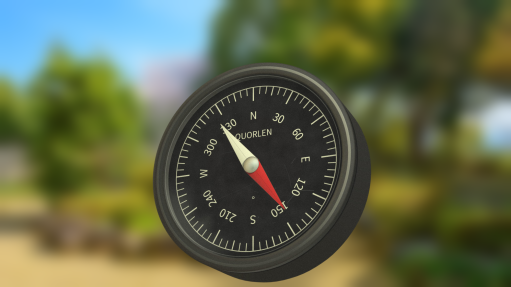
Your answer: 145 °
